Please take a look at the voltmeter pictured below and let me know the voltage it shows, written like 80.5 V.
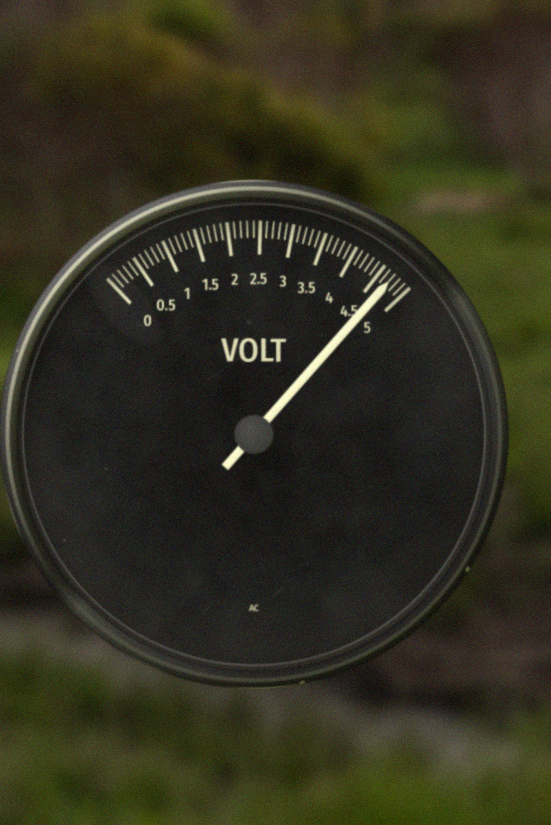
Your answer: 4.7 V
